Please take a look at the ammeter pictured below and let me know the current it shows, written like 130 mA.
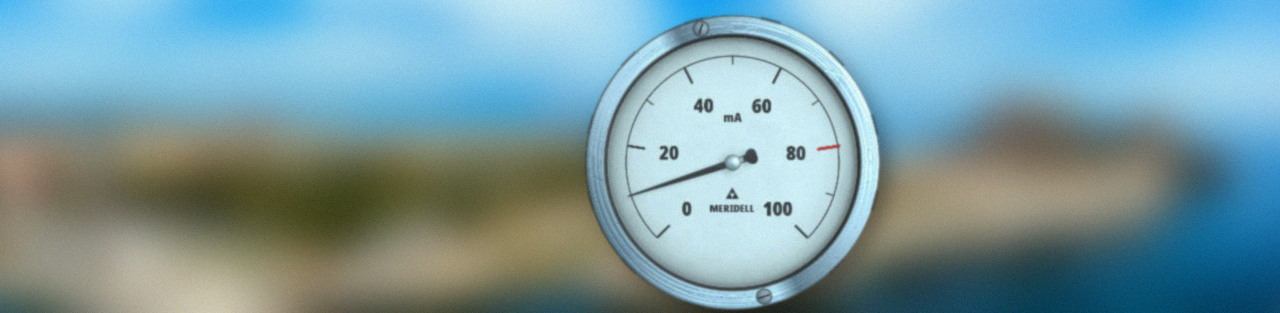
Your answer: 10 mA
